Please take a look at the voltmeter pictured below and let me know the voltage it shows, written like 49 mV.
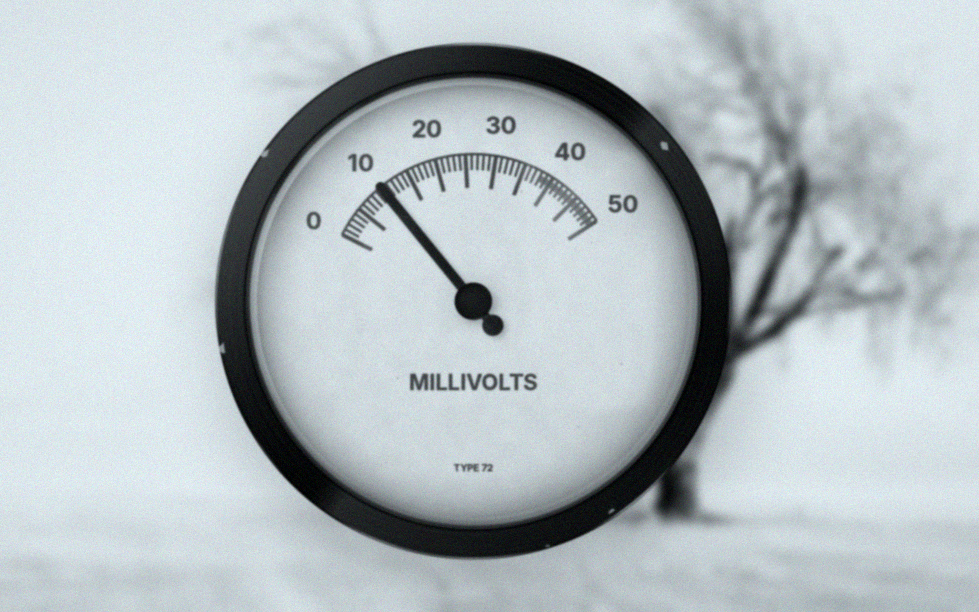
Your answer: 10 mV
